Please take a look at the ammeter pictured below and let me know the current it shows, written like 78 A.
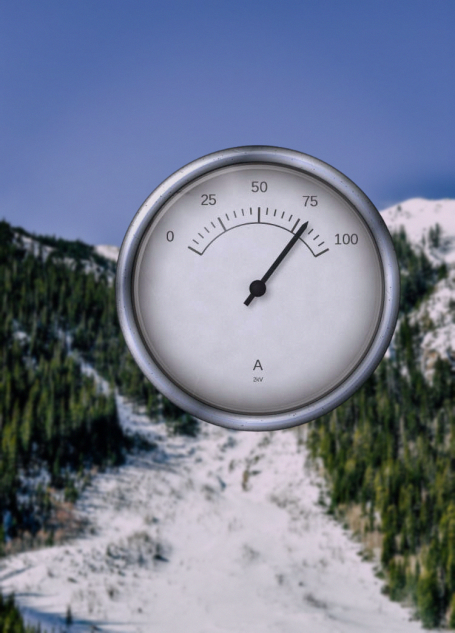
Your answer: 80 A
